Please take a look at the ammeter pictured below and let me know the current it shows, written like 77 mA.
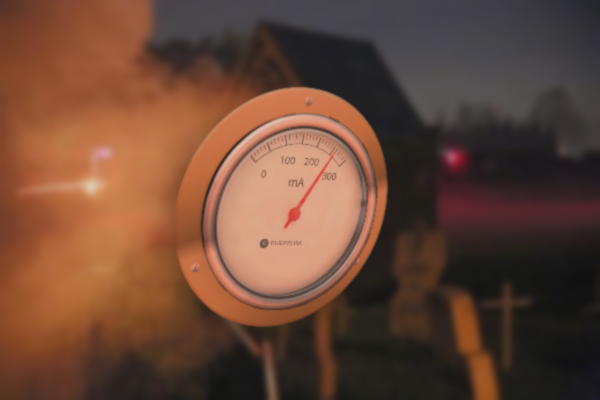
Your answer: 250 mA
